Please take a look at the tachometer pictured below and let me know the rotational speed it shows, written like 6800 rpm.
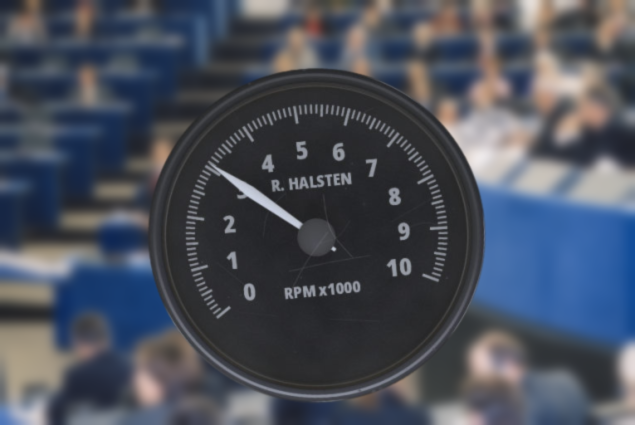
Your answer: 3100 rpm
